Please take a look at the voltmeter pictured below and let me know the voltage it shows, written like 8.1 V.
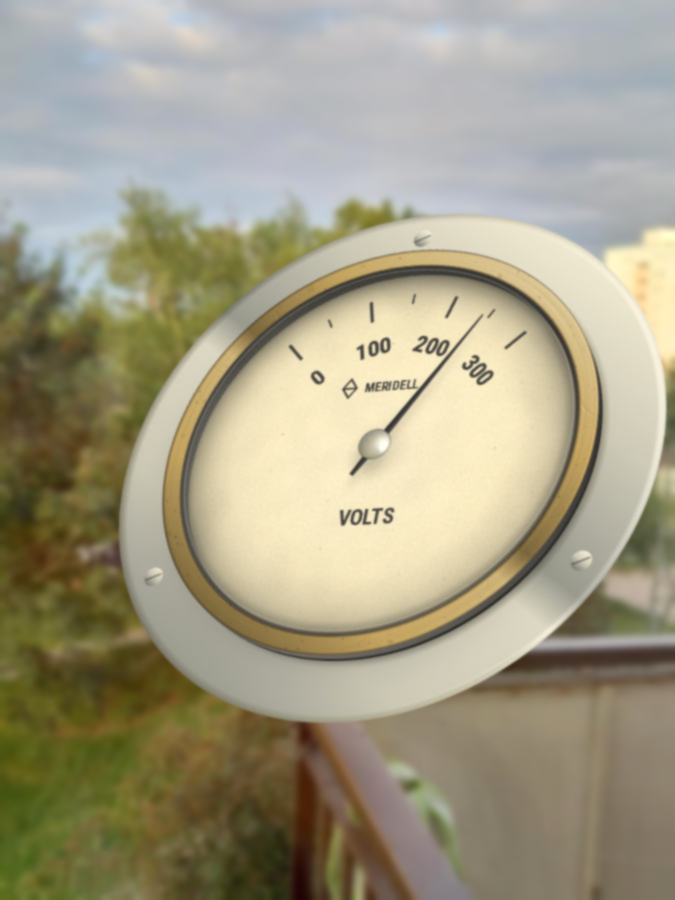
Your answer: 250 V
